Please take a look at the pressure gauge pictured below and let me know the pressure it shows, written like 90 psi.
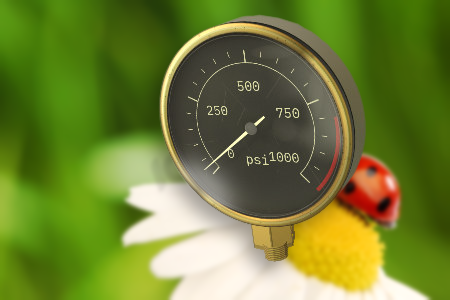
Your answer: 25 psi
